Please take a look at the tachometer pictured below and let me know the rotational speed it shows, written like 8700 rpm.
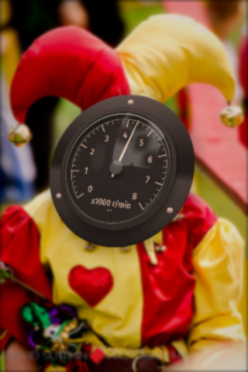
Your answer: 4400 rpm
